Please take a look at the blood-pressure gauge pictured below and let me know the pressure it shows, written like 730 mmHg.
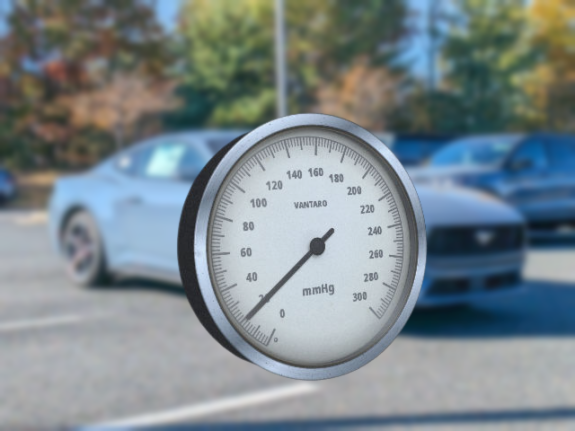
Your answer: 20 mmHg
